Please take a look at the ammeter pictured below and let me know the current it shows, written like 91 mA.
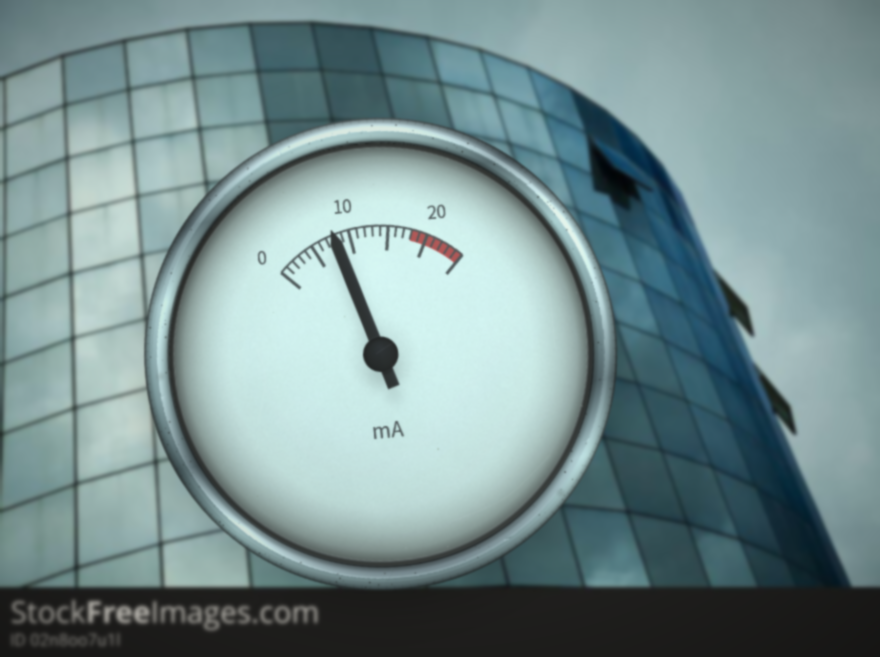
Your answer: 8 mA
